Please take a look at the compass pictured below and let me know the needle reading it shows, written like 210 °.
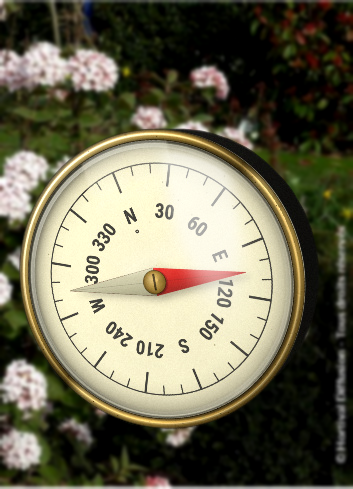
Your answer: 105 °
